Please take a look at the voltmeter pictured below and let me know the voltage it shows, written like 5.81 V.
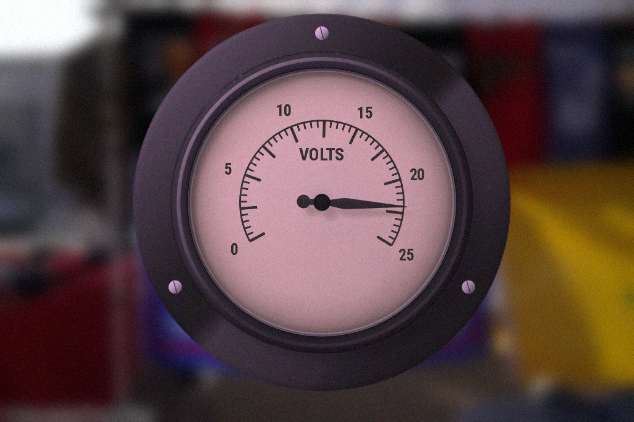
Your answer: 22 V
